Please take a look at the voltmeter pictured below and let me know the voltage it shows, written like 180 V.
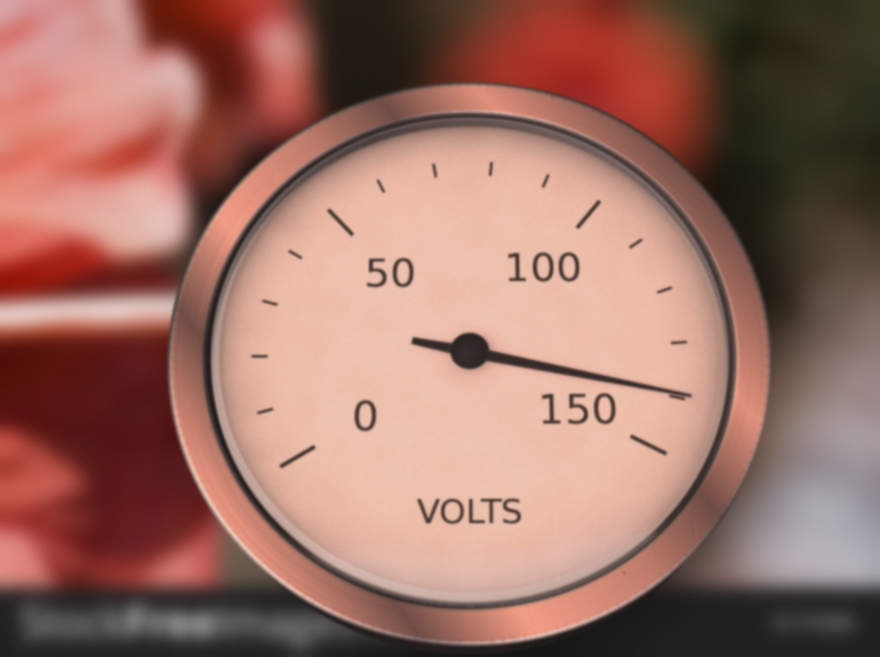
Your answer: 140 V
